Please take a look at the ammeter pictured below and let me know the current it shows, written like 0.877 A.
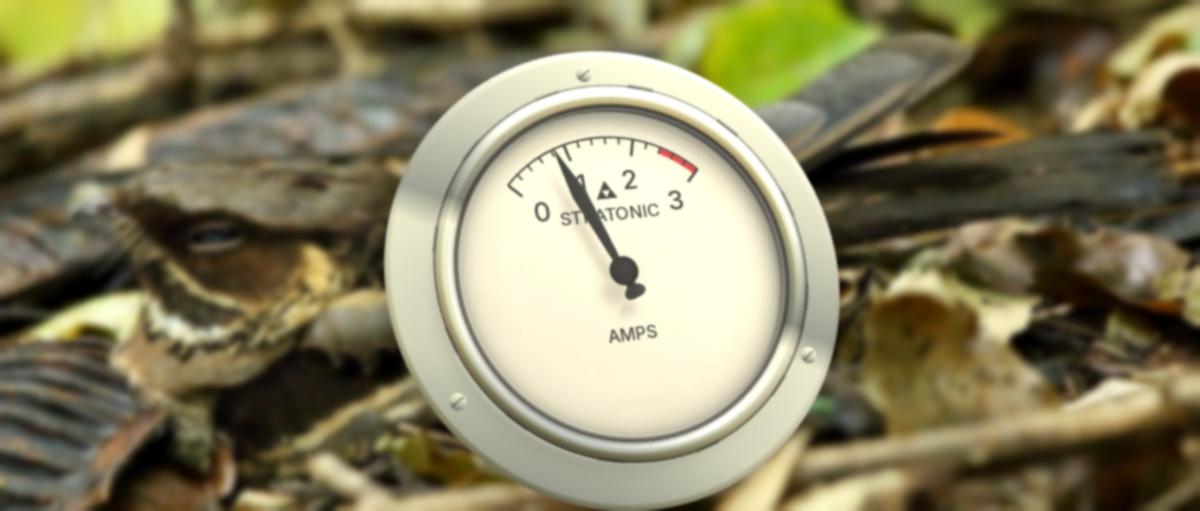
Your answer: 0.8 A
